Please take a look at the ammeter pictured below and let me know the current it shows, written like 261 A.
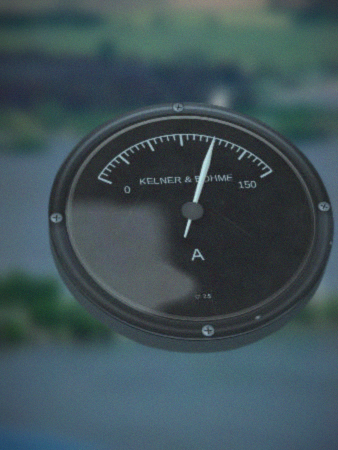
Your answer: 100 A
